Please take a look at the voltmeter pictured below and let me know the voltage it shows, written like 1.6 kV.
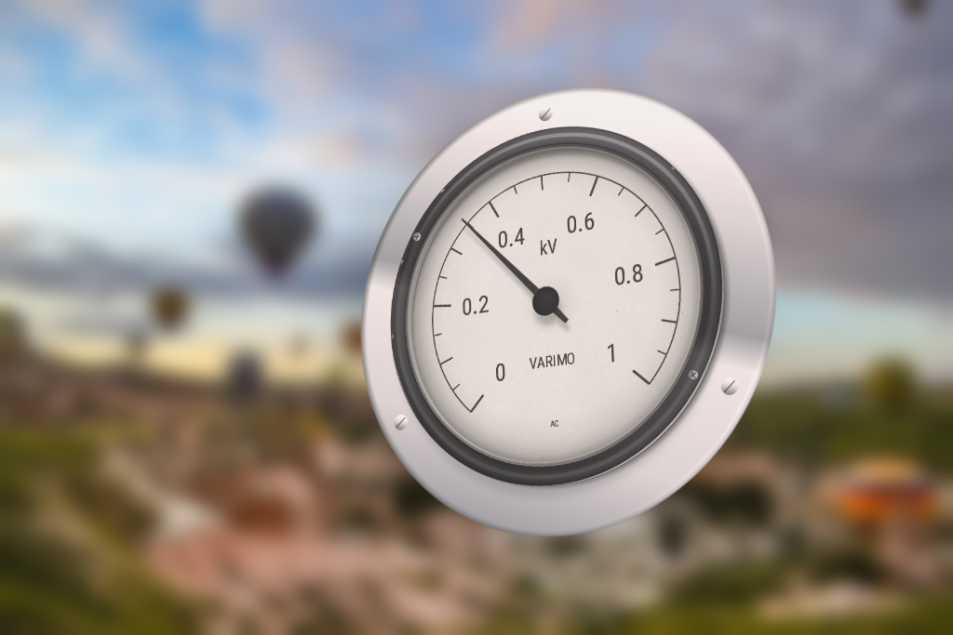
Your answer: 0.35 kV
